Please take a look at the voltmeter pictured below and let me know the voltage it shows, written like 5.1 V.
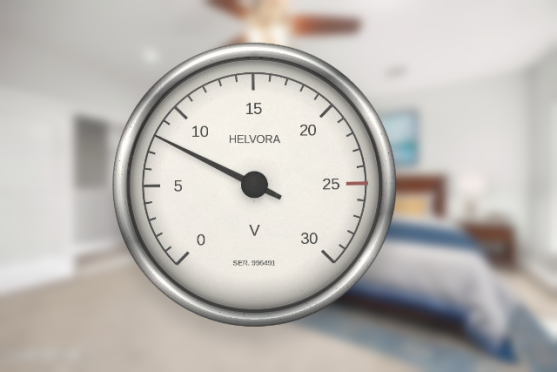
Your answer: 8 V
